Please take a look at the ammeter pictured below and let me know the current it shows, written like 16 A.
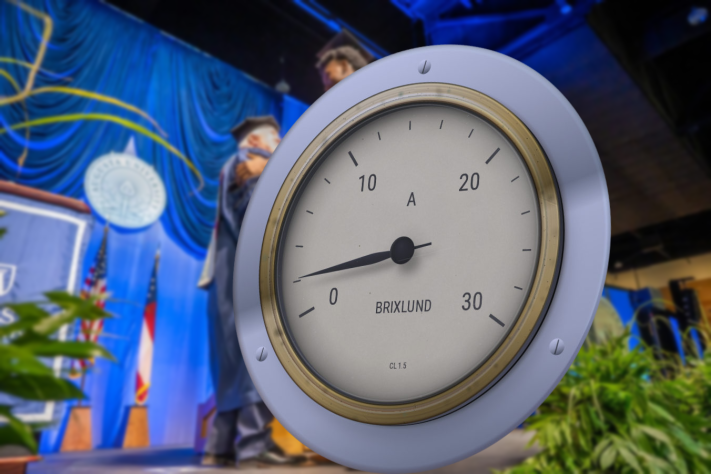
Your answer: 2 A
